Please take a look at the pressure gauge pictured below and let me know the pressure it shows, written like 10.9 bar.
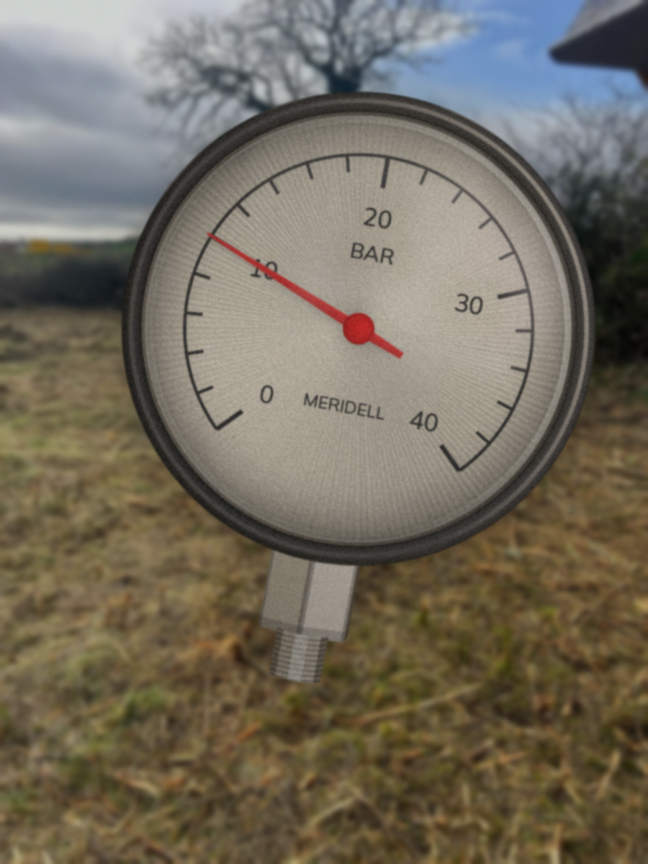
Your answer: 10 bar
